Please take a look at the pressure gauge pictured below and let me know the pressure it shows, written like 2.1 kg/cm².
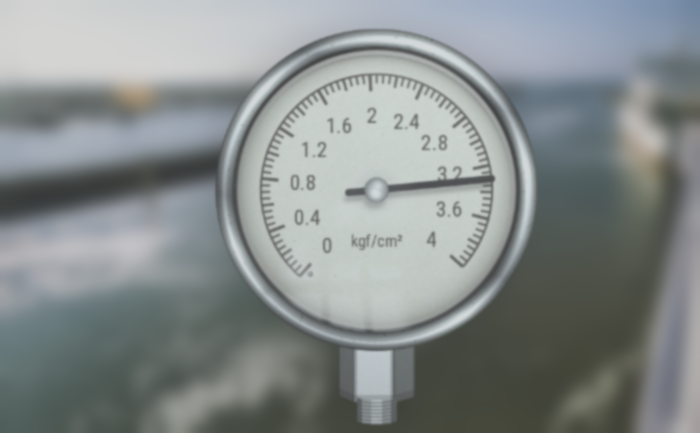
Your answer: 3.3 kg/cm²
